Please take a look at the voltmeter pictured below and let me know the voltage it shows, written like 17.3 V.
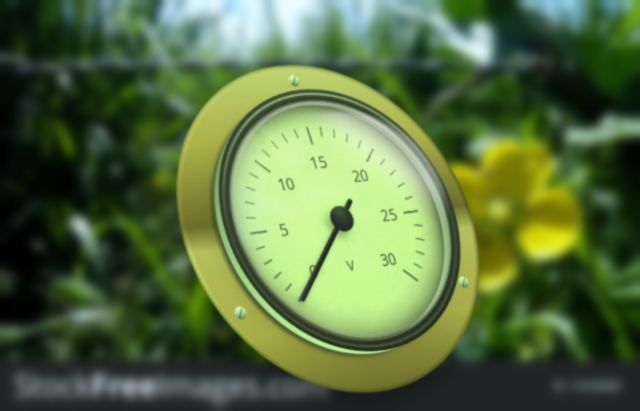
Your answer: 0 V
